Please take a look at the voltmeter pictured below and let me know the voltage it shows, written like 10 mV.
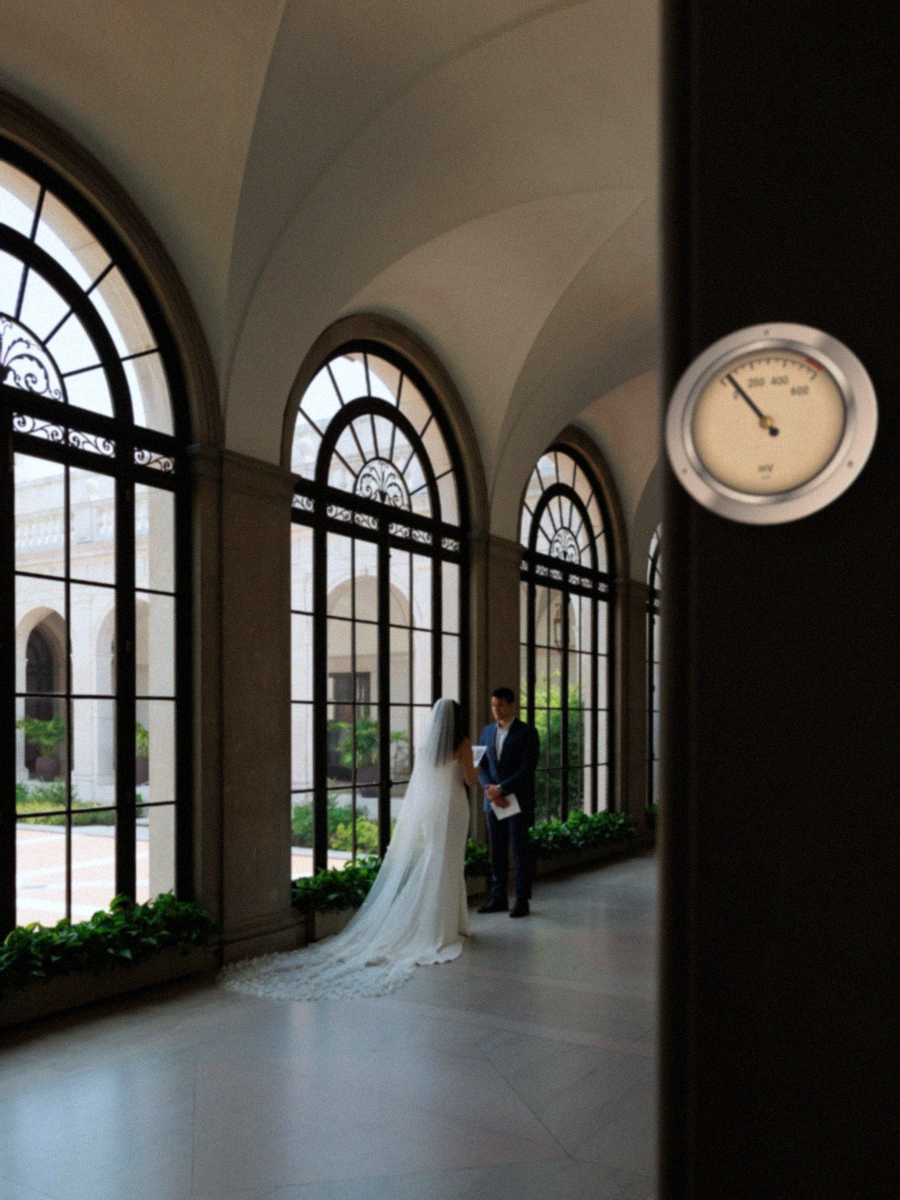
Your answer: 50 mV
